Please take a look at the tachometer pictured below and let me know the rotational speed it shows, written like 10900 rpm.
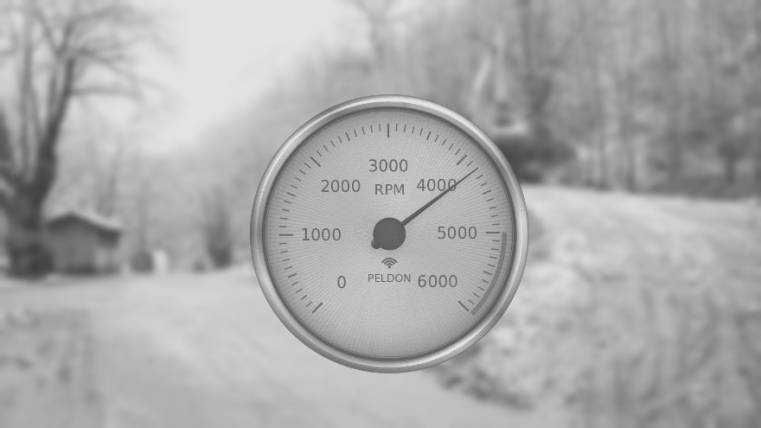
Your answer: 4200 rpm
